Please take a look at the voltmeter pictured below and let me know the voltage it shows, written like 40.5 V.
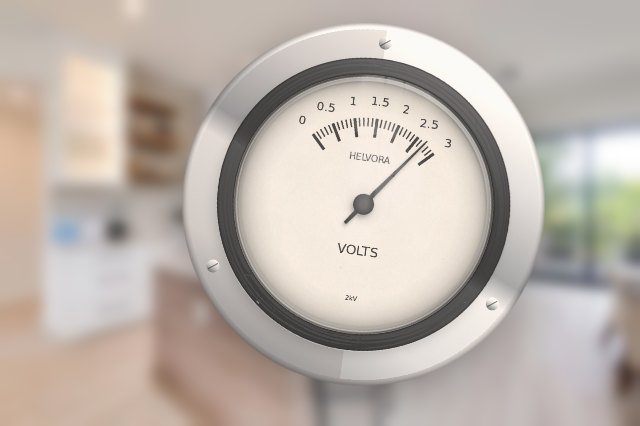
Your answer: 2.7 V
